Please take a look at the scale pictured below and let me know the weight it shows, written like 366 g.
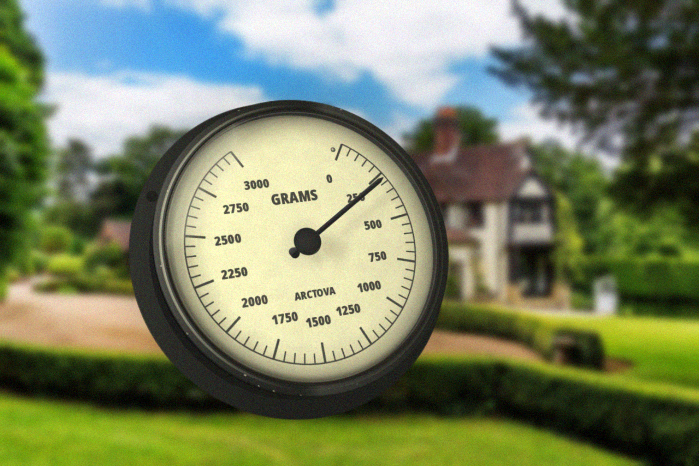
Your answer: 275 g
